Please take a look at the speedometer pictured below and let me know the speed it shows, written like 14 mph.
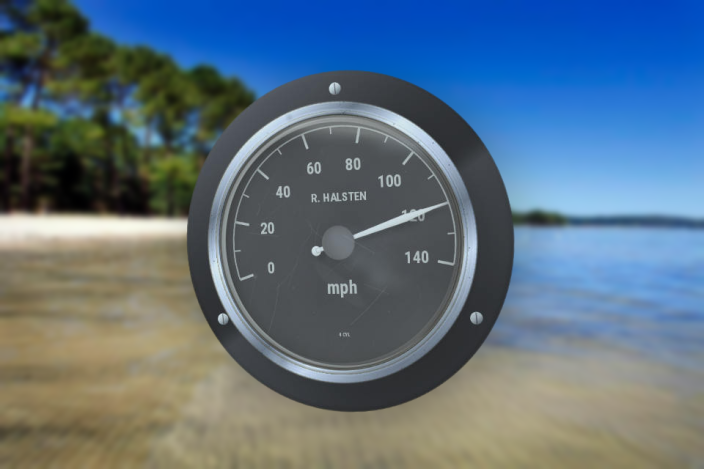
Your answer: 120 mph
